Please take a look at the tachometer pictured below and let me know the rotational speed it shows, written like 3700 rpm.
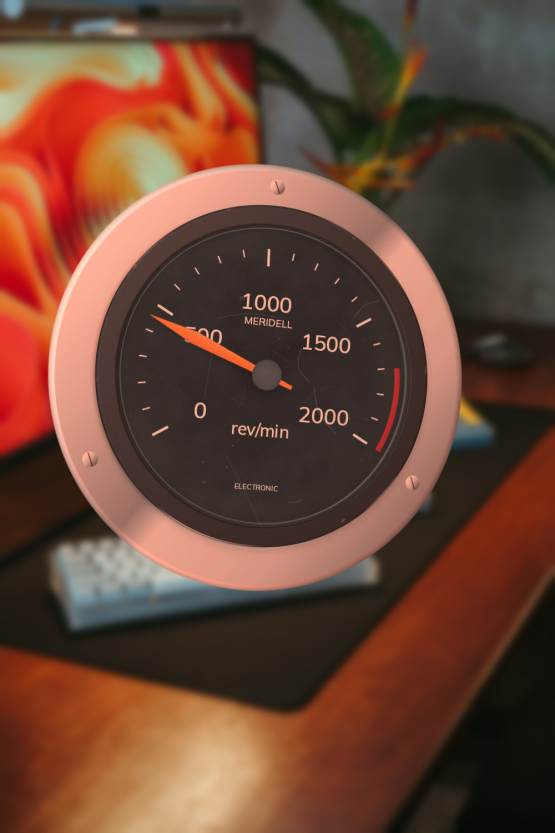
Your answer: 450 rpm
